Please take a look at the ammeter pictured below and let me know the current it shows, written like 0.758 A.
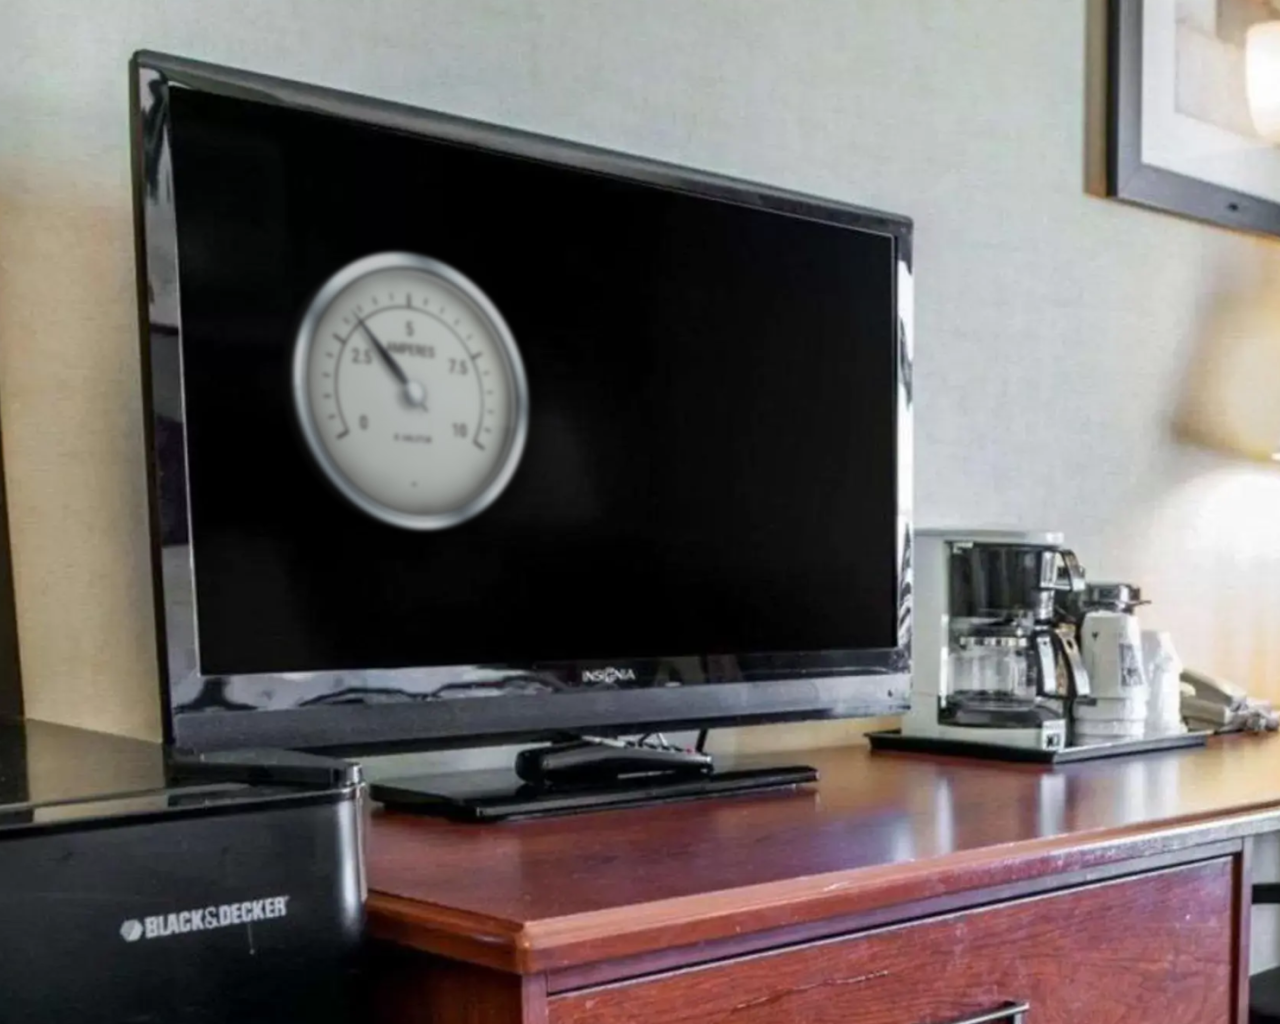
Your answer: 3.25 A
